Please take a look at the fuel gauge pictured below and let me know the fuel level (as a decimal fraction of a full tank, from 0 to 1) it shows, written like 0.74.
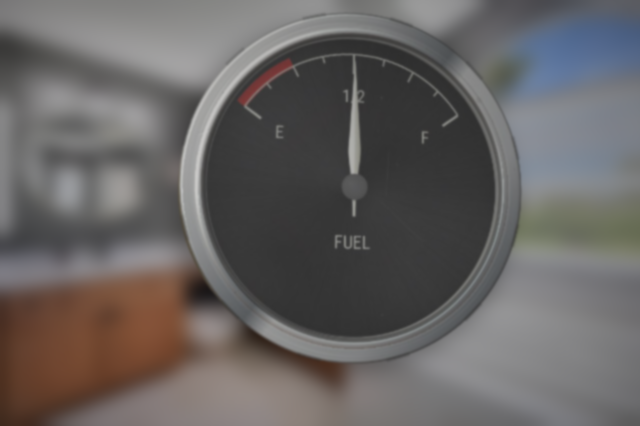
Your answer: 0.5
